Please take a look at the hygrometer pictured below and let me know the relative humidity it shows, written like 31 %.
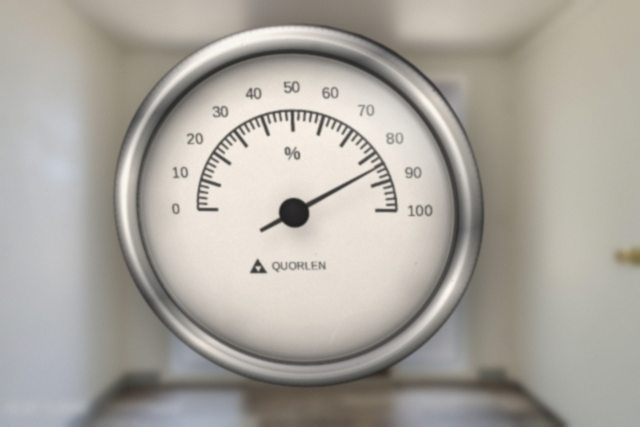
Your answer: 84 %
